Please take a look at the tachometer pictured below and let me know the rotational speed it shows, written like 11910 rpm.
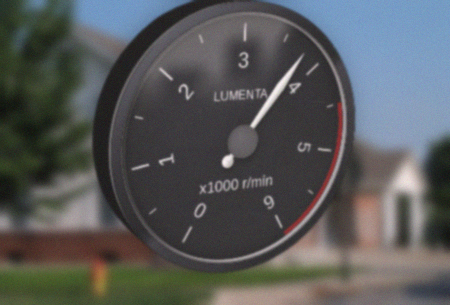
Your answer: 3750 rpm
